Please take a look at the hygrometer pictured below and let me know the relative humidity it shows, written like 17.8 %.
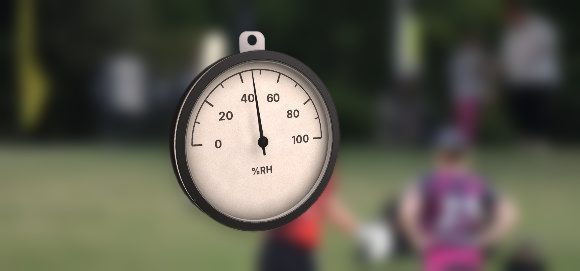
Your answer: 45 %
